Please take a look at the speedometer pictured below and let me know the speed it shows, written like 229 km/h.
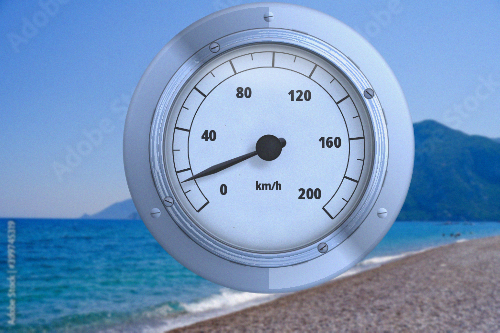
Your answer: 15 km/h
